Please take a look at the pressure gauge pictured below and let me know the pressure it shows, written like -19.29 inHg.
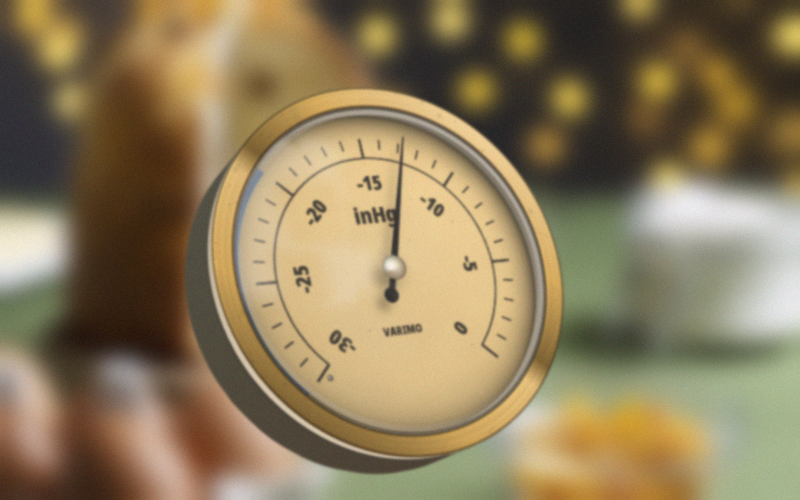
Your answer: -13 inHg
